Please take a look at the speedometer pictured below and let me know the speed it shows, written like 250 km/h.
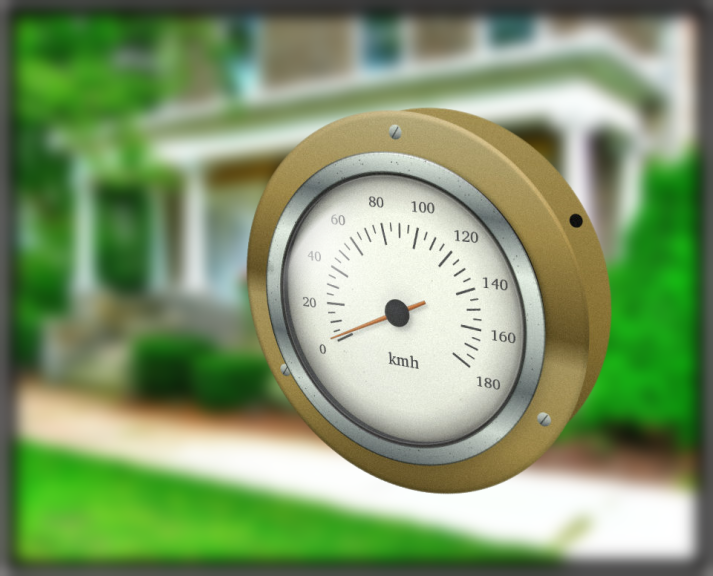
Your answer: 2.5 km/h
